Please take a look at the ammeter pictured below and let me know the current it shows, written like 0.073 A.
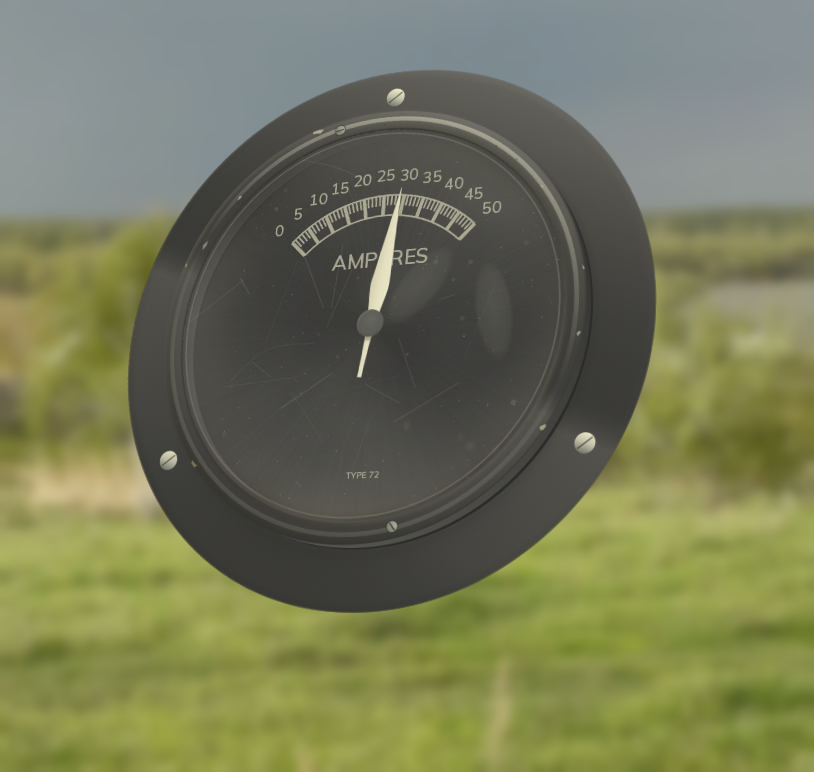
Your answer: 30 A
